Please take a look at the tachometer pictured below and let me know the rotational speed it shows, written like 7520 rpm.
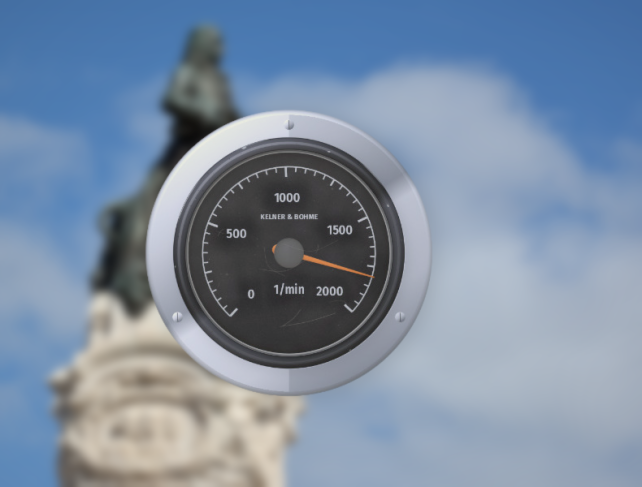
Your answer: 1800 rpm
